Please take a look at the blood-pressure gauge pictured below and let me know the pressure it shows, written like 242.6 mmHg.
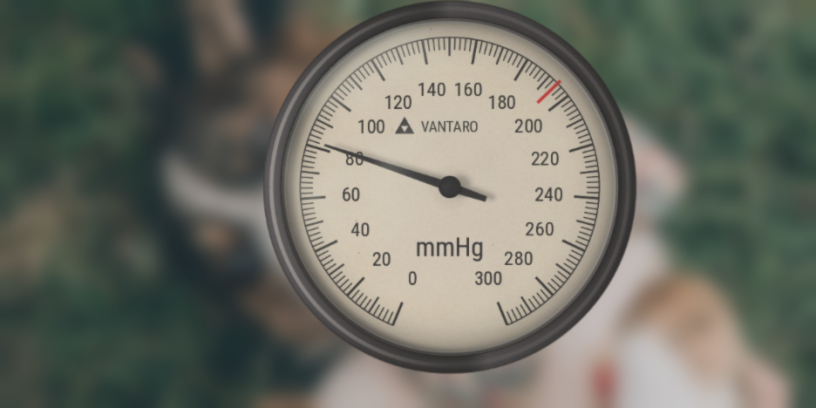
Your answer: 82 mmHg
